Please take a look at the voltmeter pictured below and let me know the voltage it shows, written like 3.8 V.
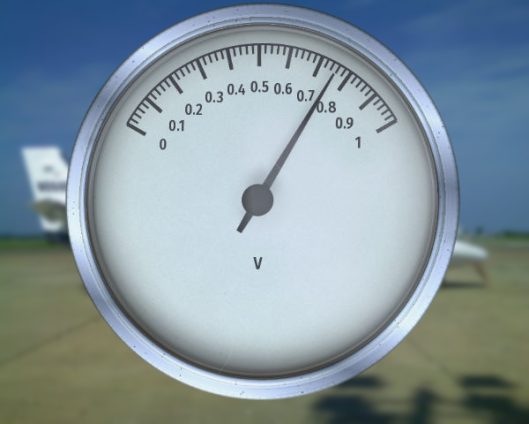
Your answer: 0.76 V
